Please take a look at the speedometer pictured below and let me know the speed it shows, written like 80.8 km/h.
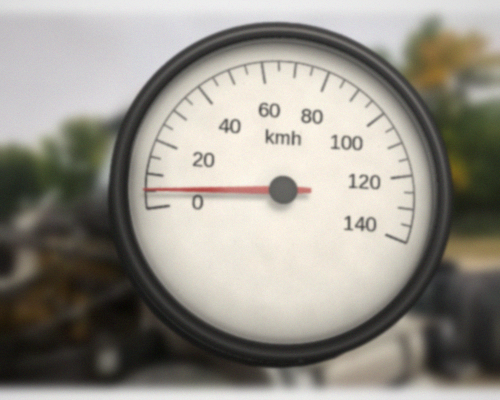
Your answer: 5 km/h
